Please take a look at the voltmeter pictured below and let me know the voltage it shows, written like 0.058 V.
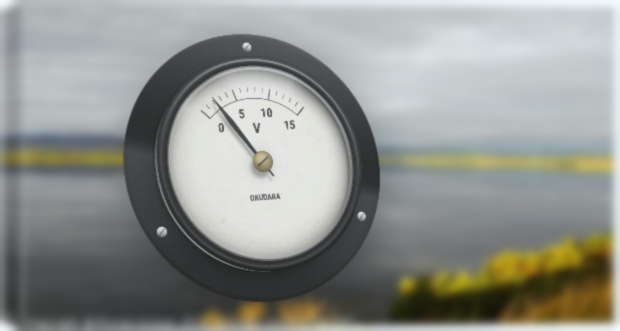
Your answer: 2 V
